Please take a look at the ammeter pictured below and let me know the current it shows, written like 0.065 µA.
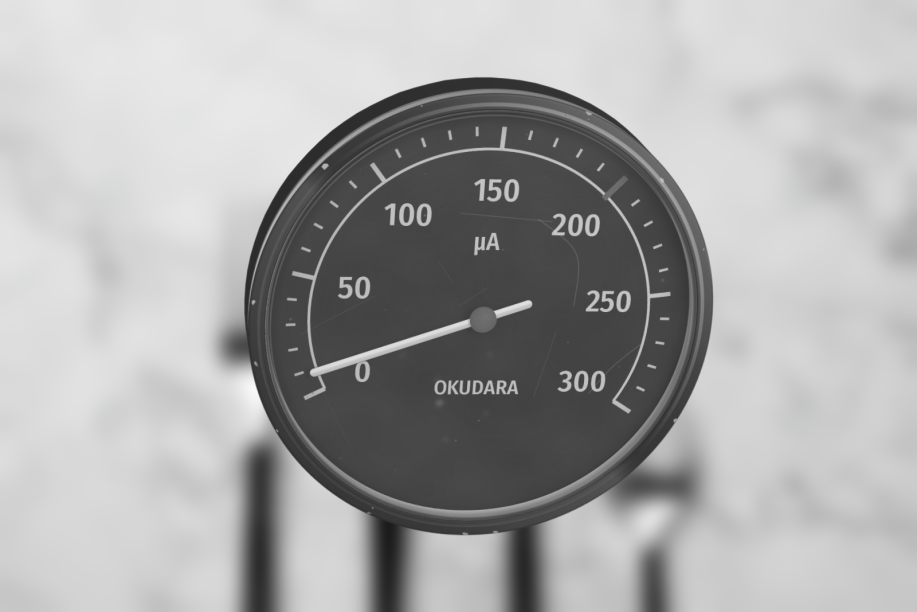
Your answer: 10 µA
